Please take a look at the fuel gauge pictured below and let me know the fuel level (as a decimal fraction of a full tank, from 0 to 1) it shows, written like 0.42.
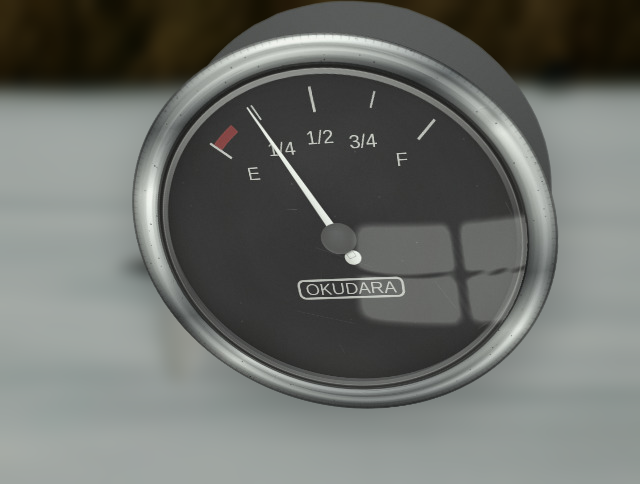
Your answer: 0.25
